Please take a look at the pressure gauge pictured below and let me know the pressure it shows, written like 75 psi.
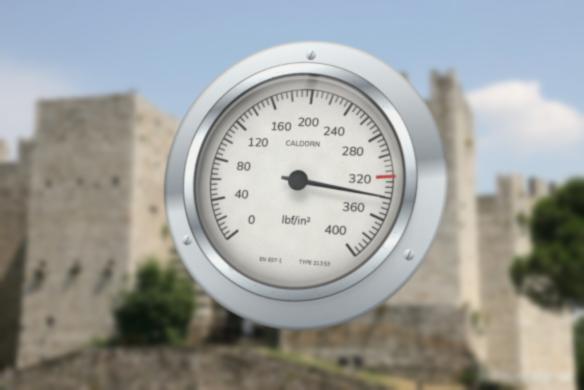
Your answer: 340 psi
